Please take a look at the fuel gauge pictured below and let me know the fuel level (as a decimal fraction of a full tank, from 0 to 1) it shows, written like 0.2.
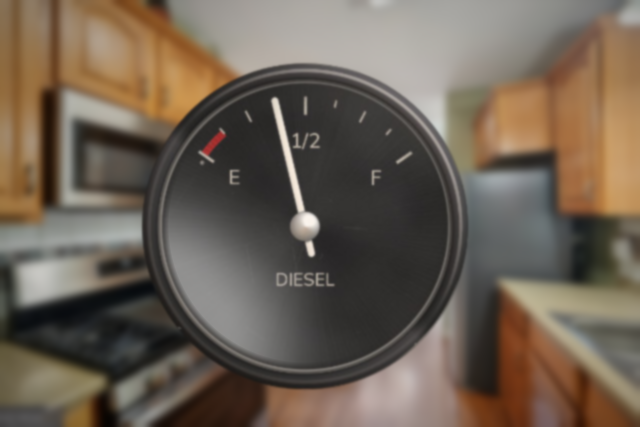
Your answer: 0.375
